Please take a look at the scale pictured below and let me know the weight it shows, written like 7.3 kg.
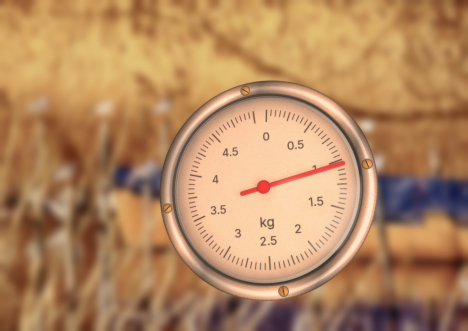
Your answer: 1.05 kg
